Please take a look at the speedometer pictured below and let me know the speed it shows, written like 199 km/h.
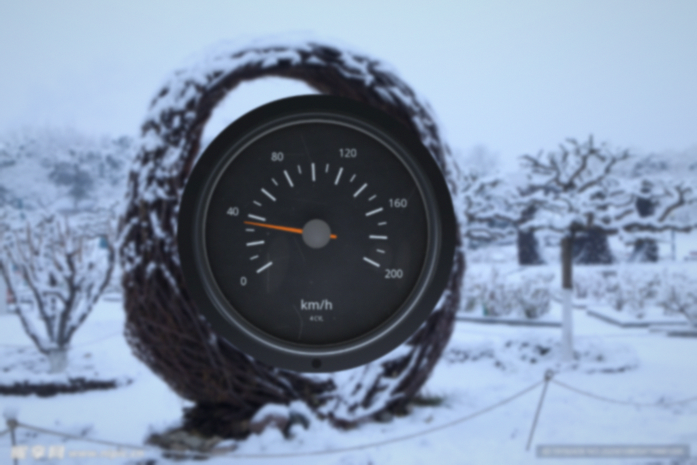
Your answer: 35 km/h
